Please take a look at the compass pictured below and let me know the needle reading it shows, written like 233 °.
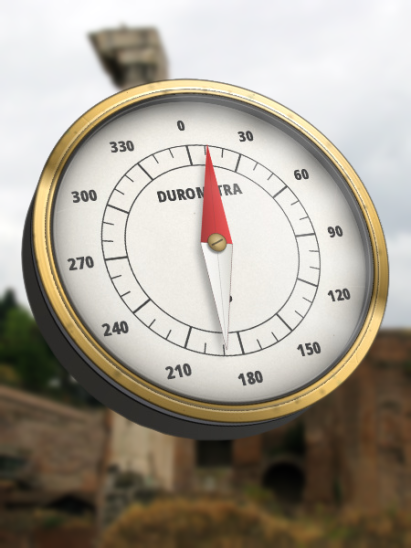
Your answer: 10 °
